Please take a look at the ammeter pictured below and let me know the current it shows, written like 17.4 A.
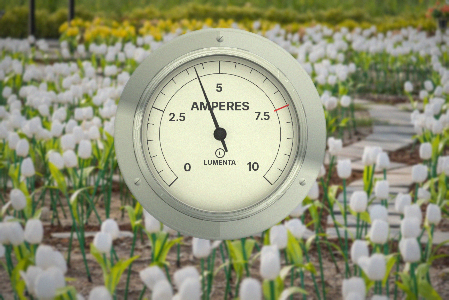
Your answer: 4.25 A
